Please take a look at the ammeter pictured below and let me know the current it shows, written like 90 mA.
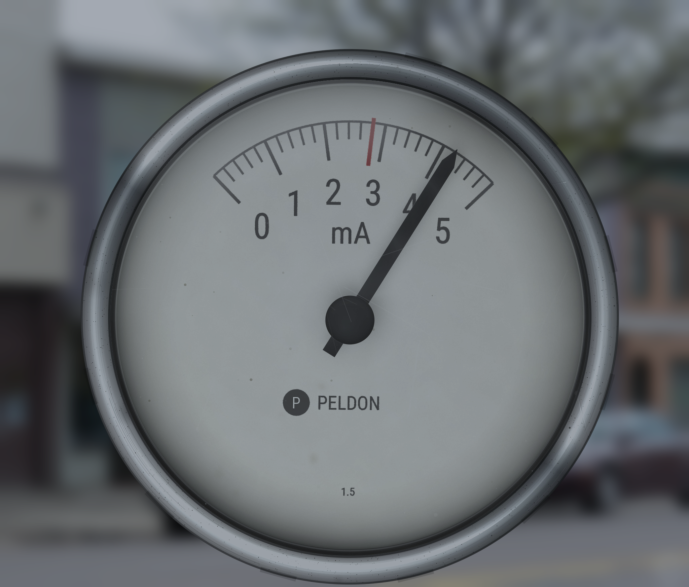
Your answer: 4.2 mA
